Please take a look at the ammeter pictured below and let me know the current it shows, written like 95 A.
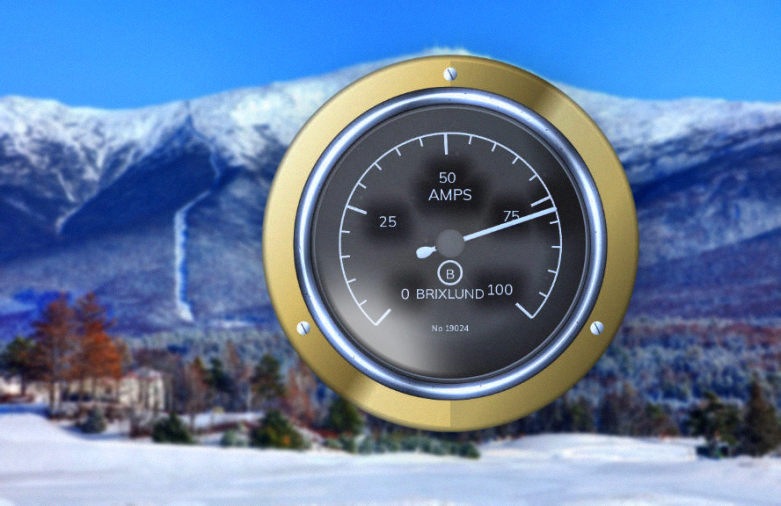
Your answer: 77.5 A
